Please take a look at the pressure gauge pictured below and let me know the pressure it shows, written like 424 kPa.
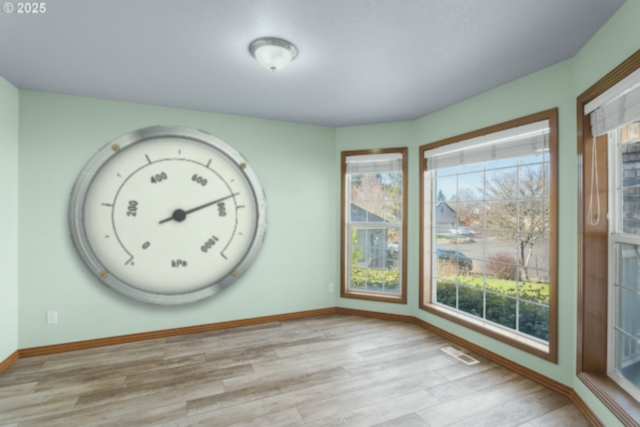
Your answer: 750 kPa
